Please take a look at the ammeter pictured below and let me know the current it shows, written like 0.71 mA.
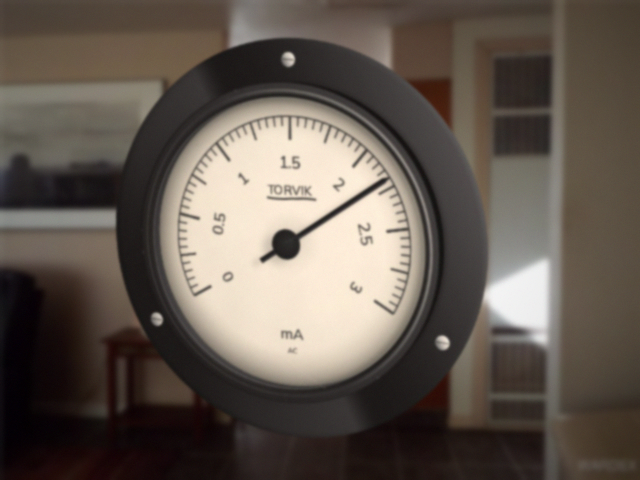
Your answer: 2.2 mA
